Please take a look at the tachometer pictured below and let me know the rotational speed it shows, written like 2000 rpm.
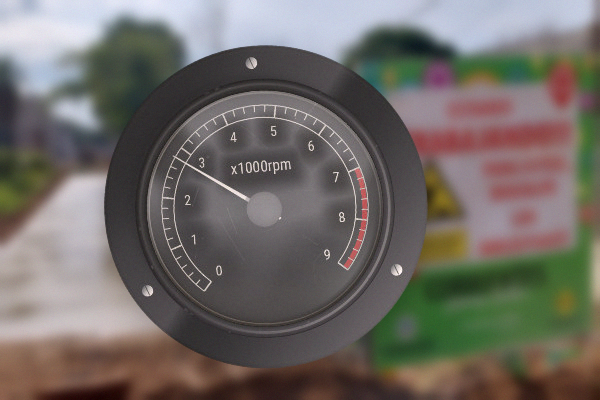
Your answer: 2800 rpm
